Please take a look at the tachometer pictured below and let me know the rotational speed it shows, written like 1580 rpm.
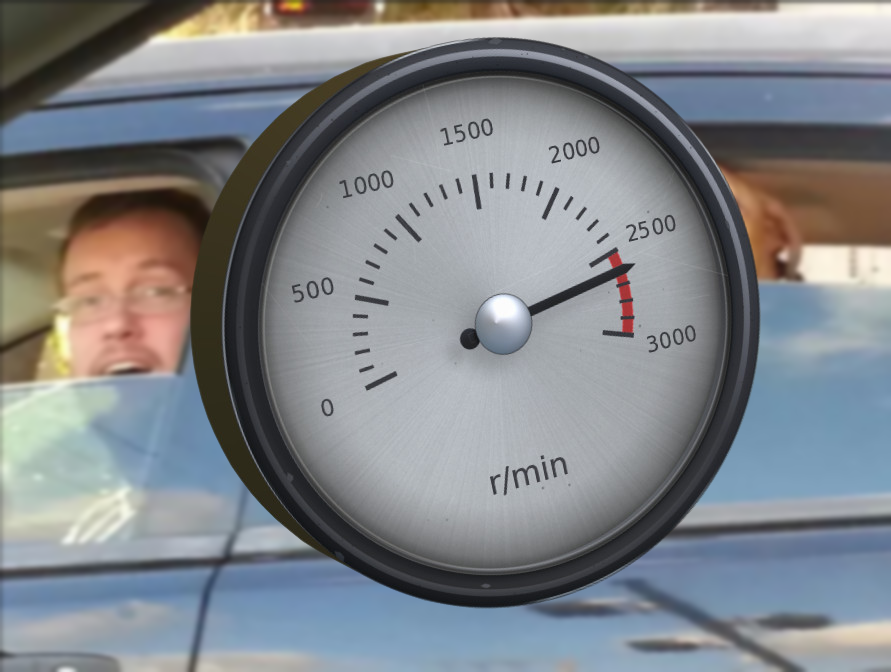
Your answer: 2600 rpm
